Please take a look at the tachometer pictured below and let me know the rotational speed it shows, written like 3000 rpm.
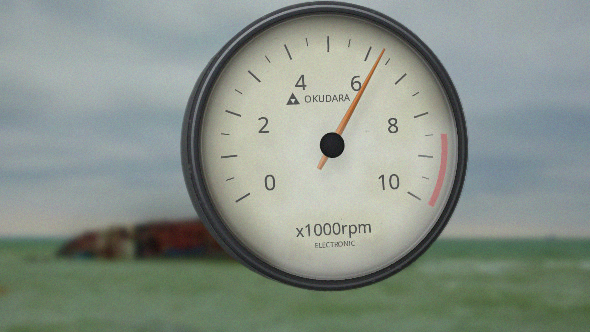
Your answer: 6250 rpm
